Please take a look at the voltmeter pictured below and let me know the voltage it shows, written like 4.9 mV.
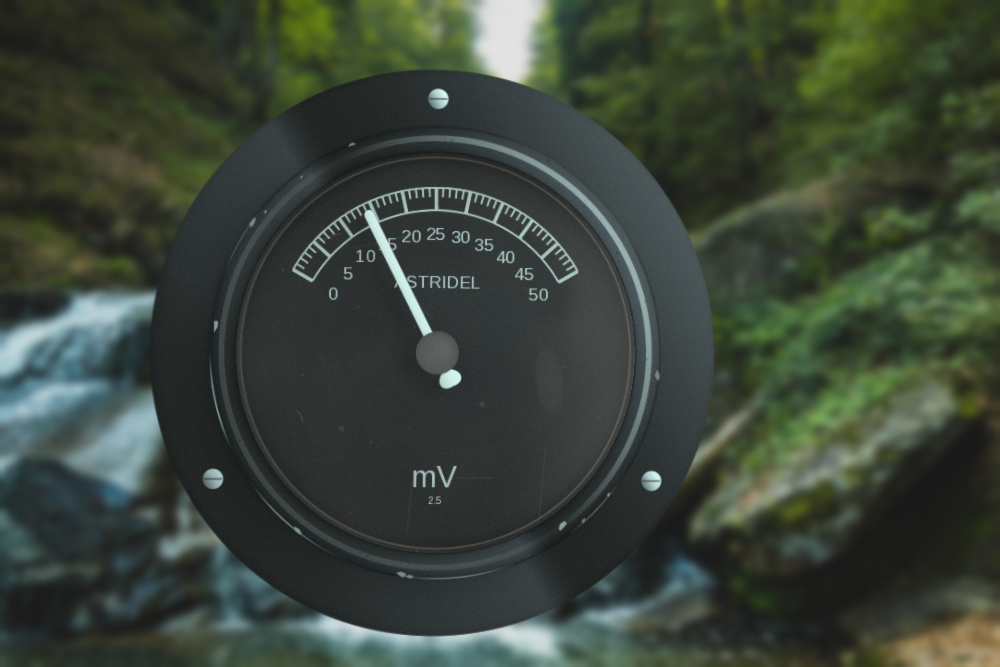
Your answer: 14 mV
